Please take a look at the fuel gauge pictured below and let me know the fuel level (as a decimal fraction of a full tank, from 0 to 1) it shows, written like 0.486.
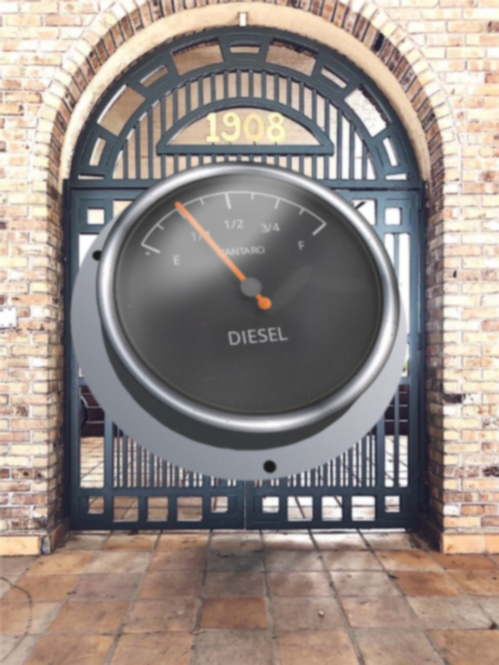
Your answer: 0.25
